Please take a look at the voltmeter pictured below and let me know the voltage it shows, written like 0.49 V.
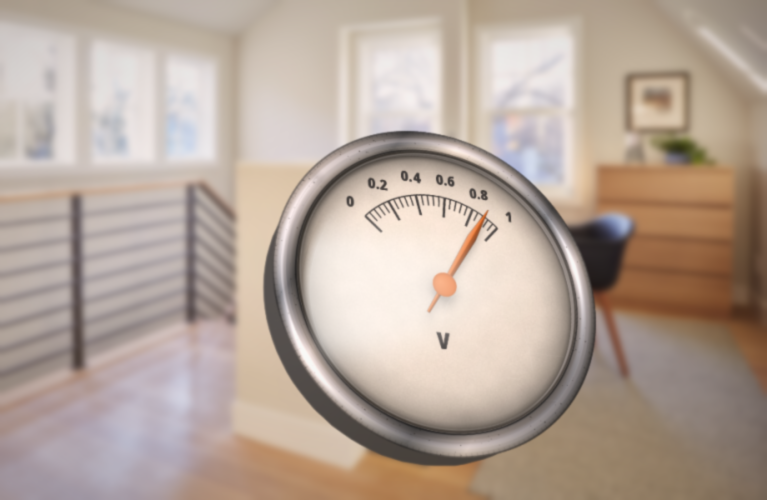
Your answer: 0.88 V
